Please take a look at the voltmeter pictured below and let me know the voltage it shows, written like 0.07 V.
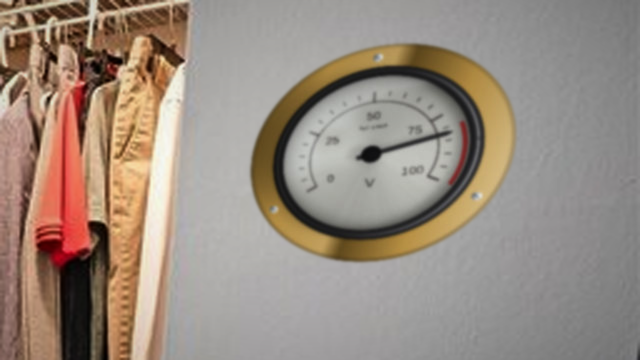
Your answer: 82.5 V
